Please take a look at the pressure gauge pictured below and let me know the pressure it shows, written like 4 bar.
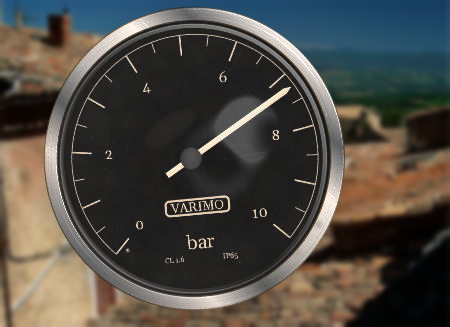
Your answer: 7.25 bar
